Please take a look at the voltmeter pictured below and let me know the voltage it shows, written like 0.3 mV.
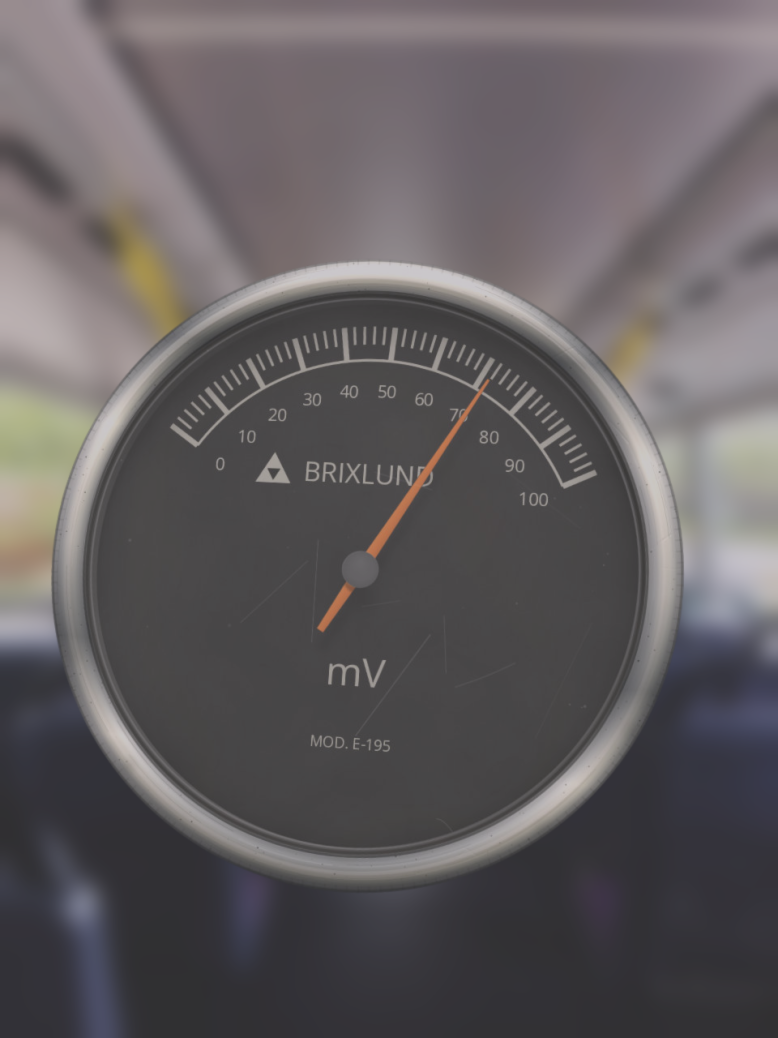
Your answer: 72 mV
